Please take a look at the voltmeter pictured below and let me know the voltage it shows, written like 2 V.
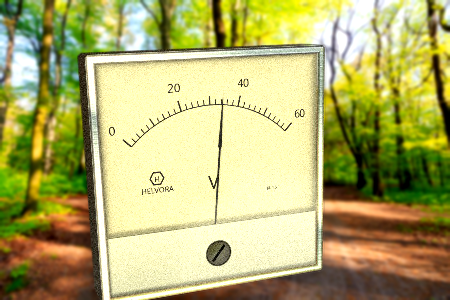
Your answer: 34 V
